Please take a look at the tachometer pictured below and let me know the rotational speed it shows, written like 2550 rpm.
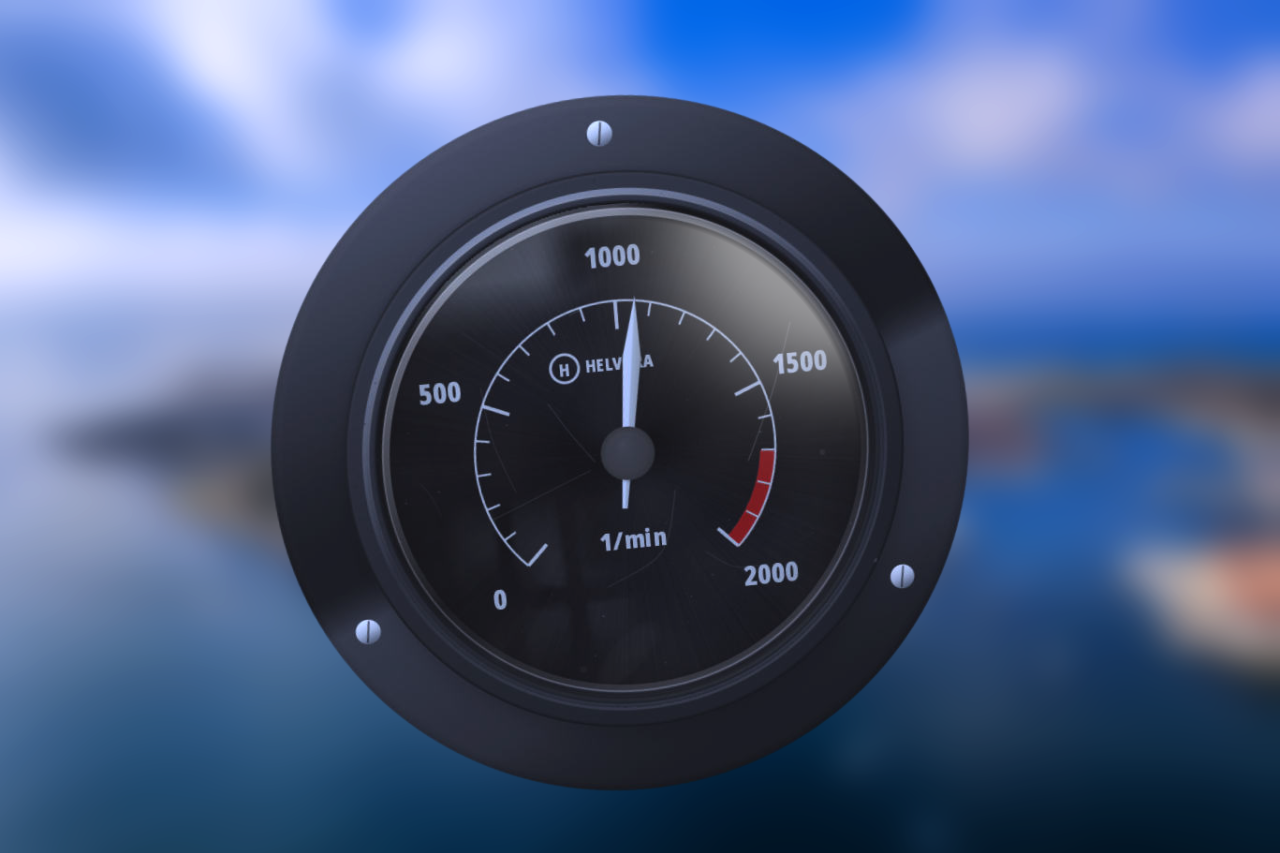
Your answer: 1050 rpm
